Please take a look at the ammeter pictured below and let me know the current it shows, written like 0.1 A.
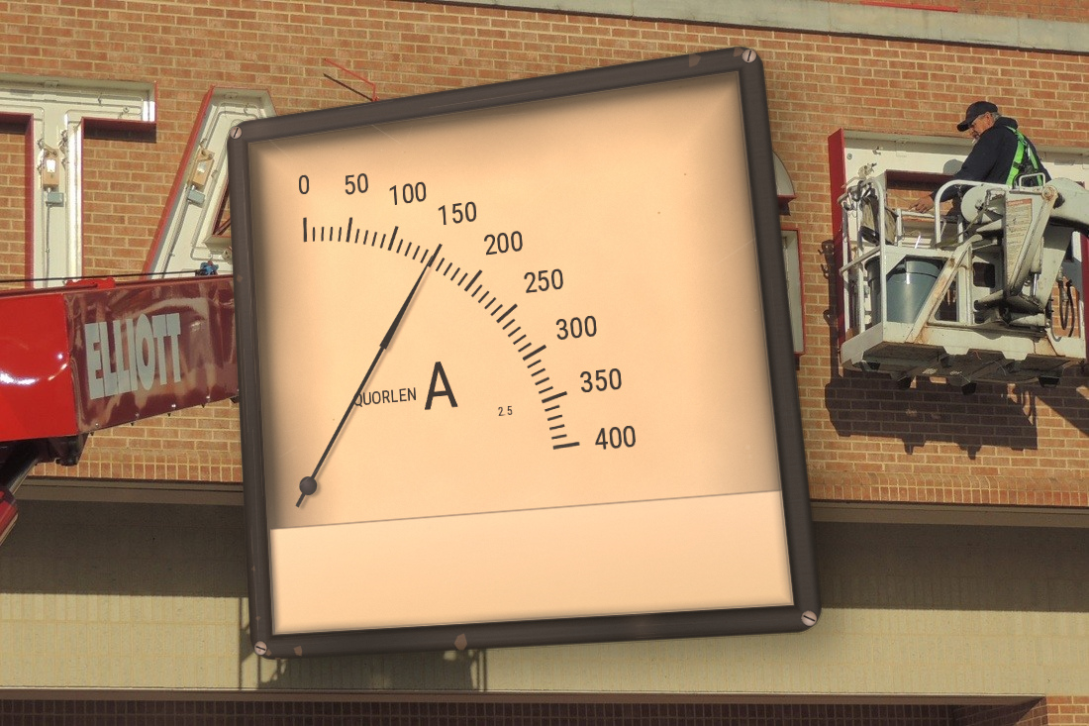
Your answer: 150 A
